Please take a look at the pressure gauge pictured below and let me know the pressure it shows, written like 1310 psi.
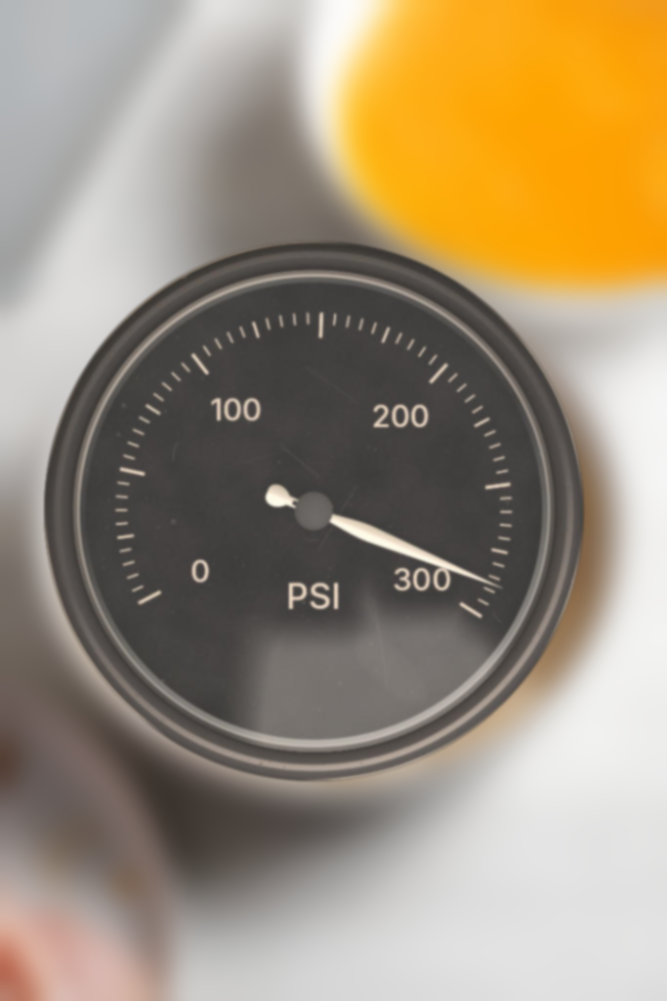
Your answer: 287.5 psi
